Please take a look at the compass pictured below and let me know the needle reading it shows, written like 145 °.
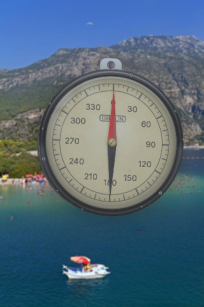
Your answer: 0 °
